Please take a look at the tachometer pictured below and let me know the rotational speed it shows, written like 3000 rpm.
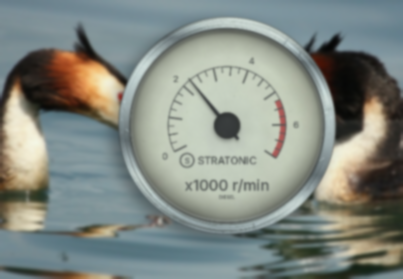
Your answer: 2250 rpm
